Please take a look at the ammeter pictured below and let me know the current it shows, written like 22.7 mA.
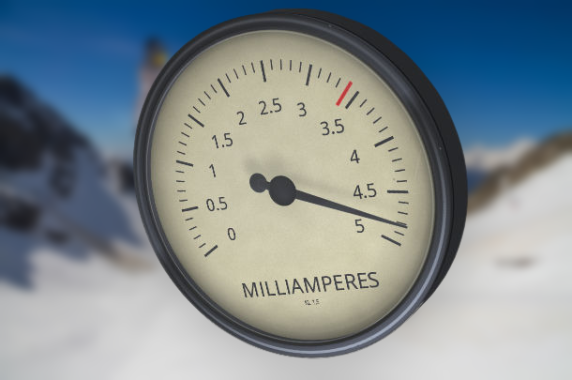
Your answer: 4.8 mA
